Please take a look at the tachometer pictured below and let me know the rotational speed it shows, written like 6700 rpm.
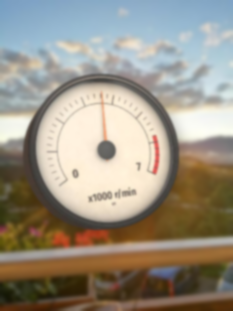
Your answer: 3600 rpm
